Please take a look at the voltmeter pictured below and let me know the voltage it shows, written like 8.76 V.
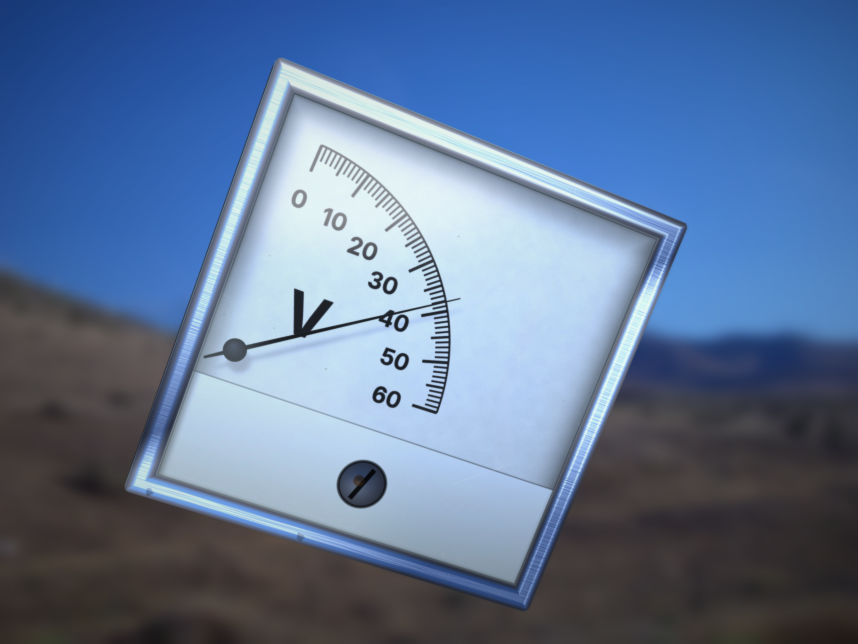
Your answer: 38 V
